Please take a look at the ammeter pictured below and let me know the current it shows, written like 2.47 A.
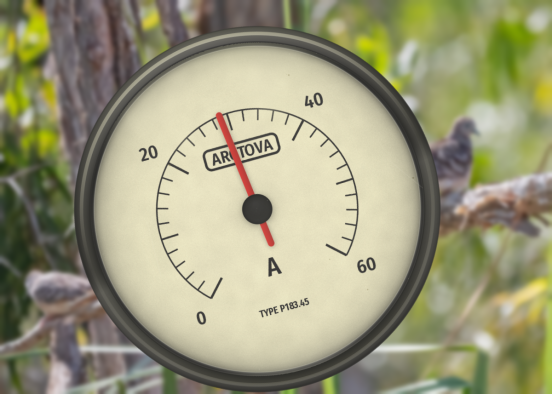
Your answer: 29 A
